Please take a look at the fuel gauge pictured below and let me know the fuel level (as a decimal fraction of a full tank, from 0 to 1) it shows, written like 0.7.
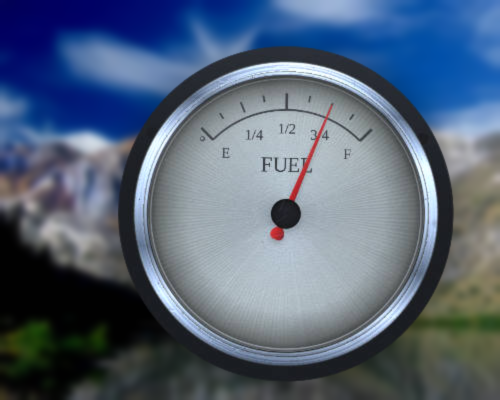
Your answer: 0.75
